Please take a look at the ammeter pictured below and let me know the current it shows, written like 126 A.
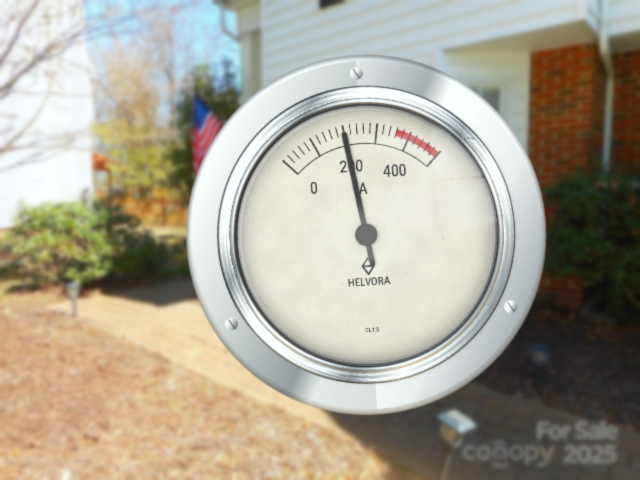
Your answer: 200 A
